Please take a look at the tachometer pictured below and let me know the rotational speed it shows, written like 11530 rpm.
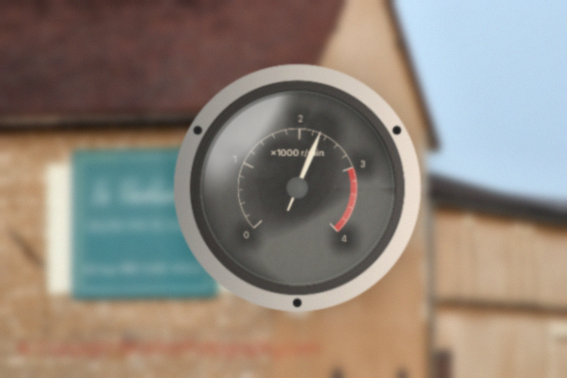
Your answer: 2300 rpm
